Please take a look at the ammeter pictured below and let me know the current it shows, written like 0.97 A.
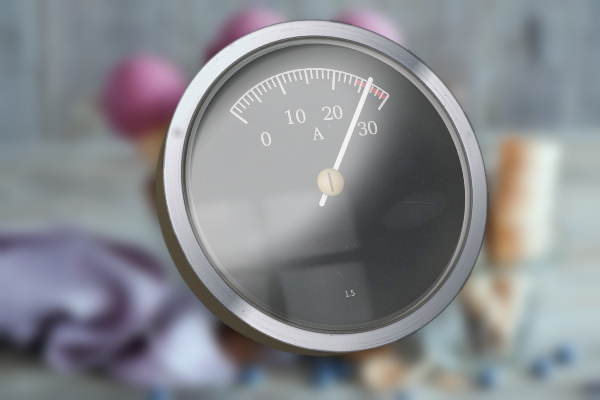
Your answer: 26 A
